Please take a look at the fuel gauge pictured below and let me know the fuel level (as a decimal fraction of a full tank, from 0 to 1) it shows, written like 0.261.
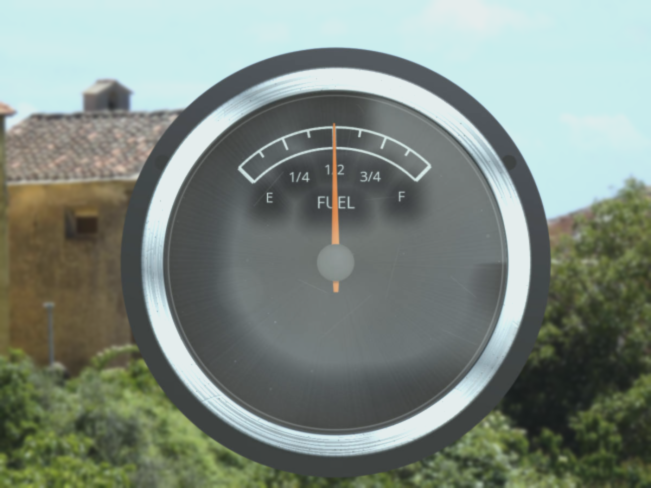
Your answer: 0.5
